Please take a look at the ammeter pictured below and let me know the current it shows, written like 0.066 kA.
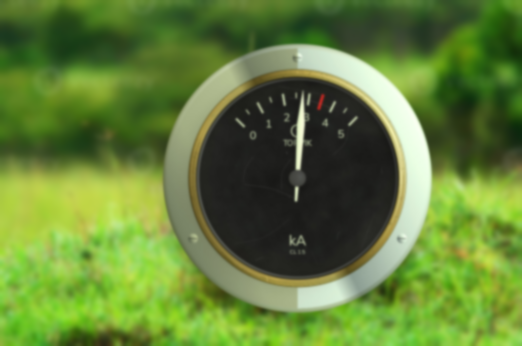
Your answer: 2.75 kA
